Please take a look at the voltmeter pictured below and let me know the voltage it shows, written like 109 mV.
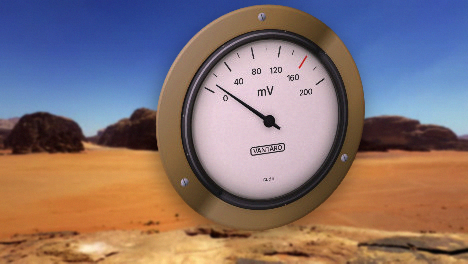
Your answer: 10 mV
